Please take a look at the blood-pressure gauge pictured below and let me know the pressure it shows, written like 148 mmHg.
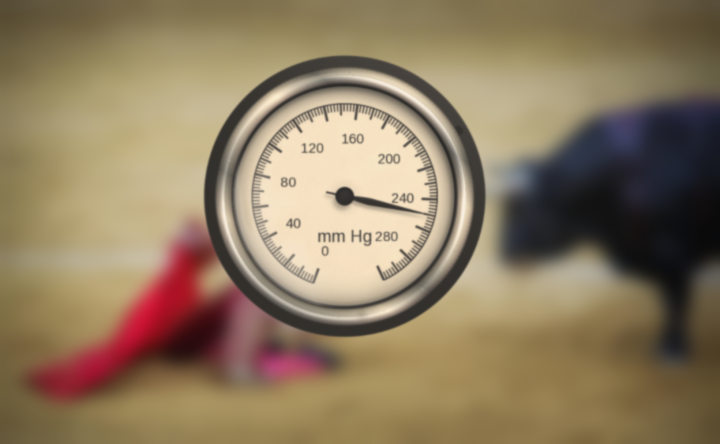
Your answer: 250 mmHg
